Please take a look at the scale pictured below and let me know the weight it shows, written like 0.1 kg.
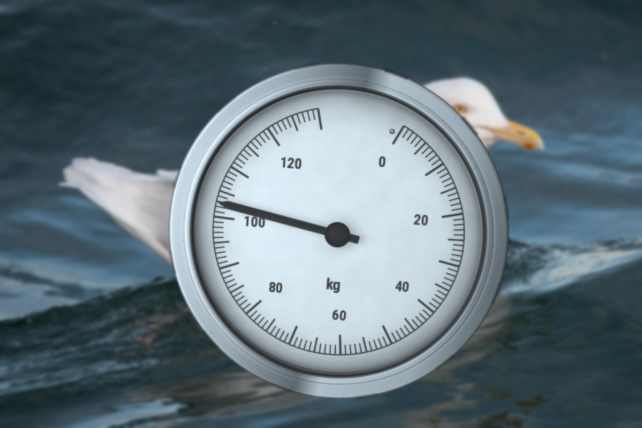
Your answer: 103 kg
